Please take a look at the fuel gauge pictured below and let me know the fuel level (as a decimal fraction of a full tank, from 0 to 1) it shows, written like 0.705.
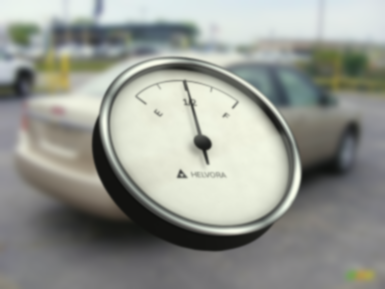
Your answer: 0.5
